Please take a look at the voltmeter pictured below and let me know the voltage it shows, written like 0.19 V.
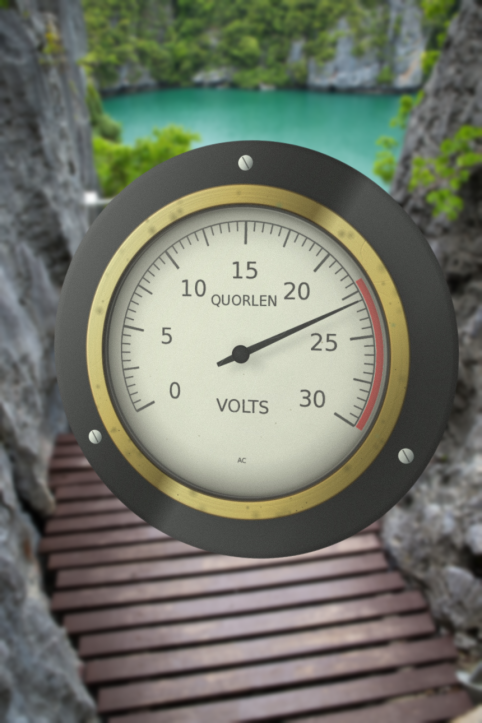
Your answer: 23 V
